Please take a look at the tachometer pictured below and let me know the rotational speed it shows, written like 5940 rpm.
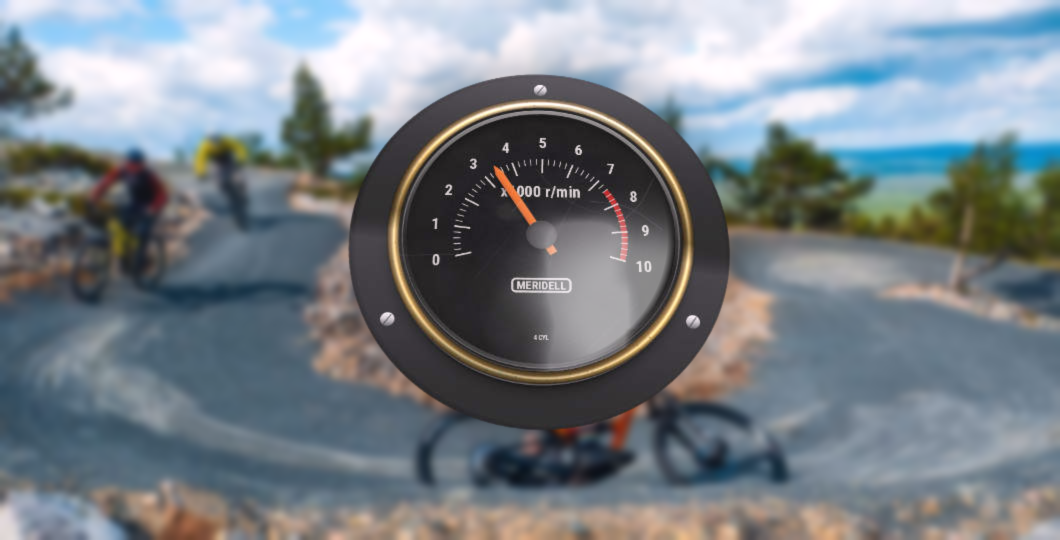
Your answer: 3400 rpm
